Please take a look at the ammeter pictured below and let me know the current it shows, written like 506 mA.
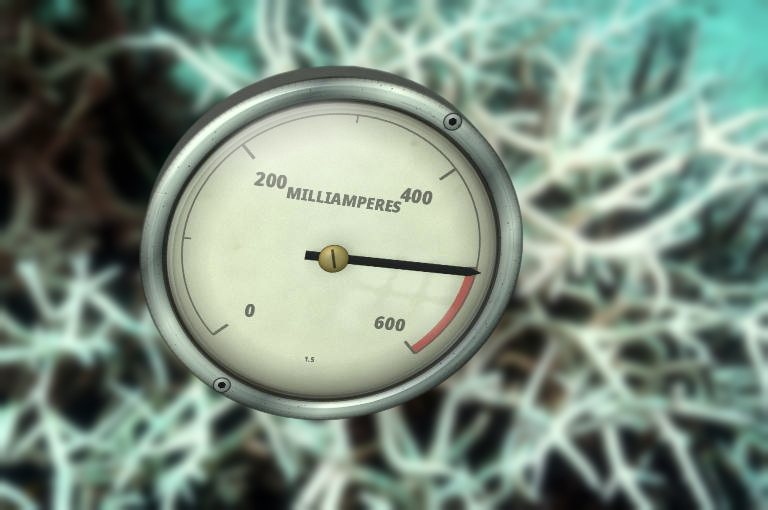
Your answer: 500 mA
